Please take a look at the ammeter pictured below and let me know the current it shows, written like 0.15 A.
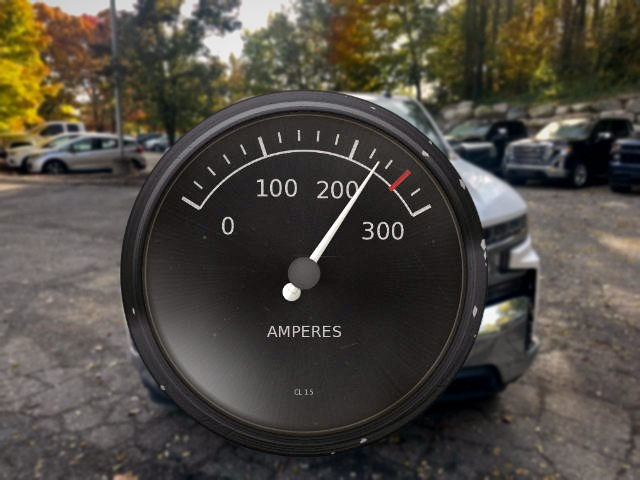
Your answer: 230 A
